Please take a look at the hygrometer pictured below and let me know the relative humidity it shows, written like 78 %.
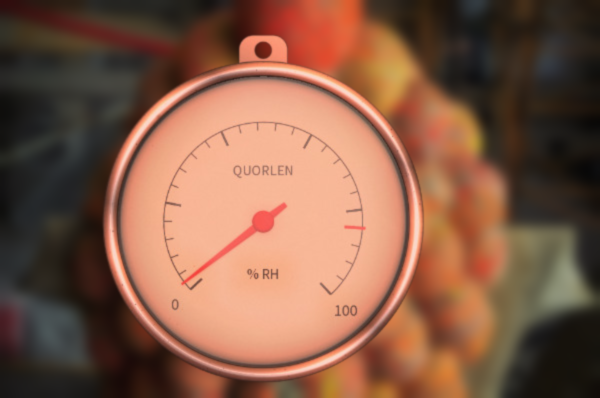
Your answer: 2 %
